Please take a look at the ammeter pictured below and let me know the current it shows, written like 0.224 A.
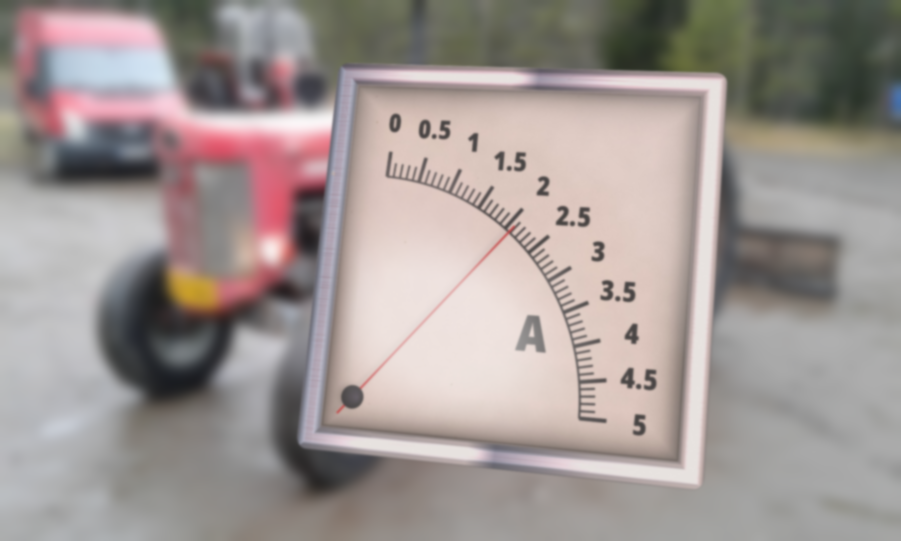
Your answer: 2.1 A
